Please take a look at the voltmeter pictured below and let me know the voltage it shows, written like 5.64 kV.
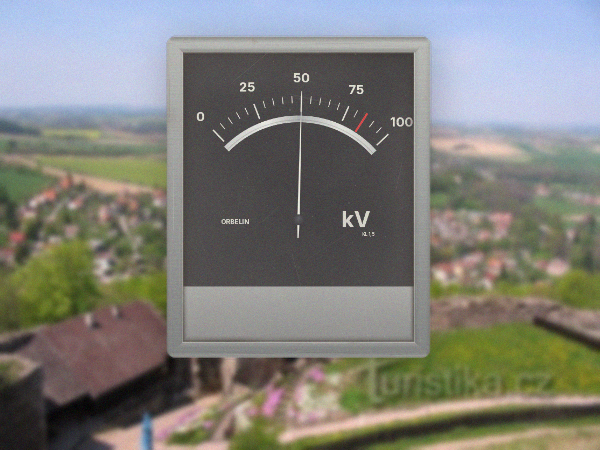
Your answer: 50 kV
